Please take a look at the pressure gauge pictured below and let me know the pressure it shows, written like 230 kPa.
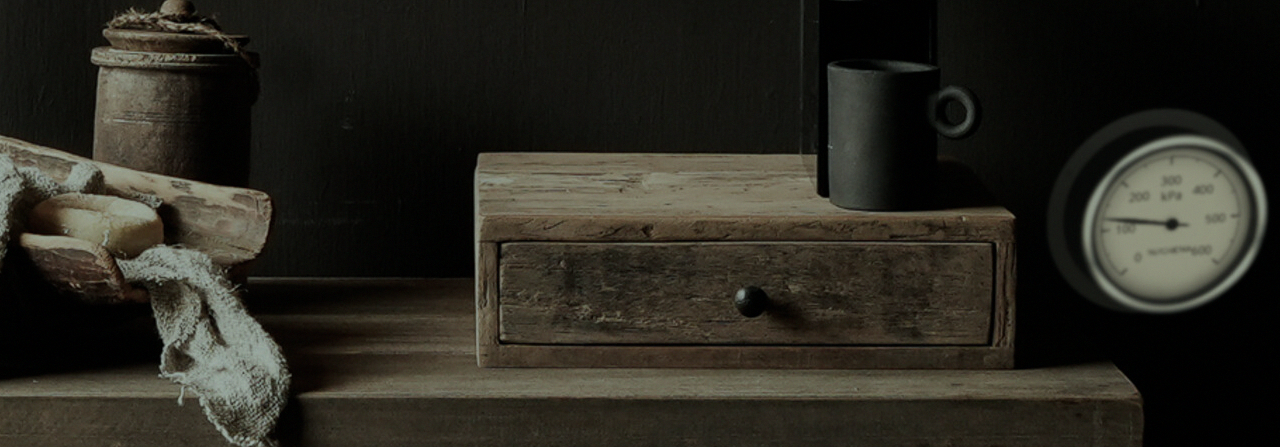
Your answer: 125 kPa
